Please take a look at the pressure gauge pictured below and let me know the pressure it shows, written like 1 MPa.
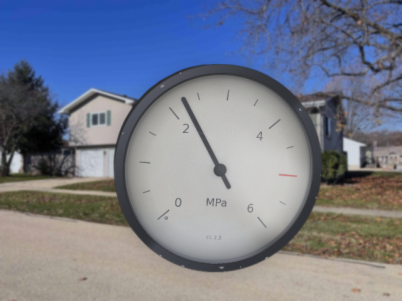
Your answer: 2.25 MPa
